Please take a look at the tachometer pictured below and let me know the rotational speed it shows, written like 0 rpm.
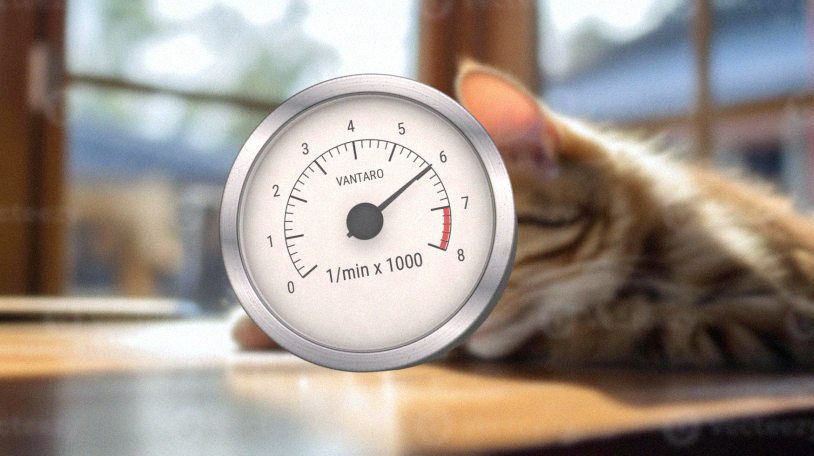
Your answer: 6000 rpm
